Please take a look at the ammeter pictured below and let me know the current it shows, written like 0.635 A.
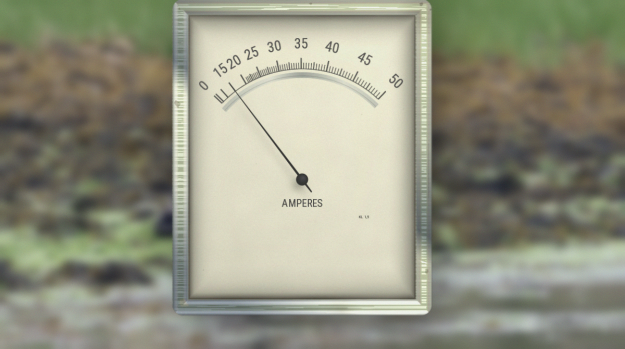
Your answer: 15 A
